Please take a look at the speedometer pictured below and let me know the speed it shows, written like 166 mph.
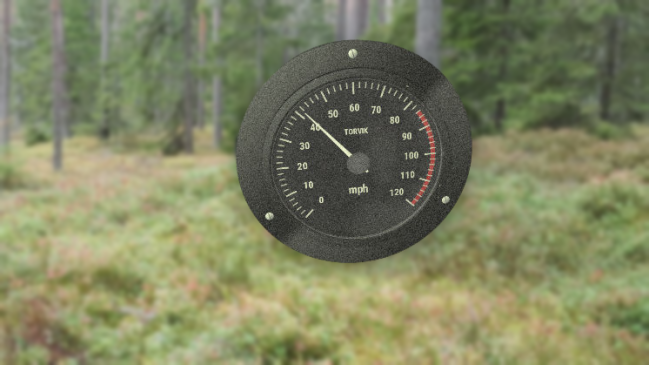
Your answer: 42 mph
